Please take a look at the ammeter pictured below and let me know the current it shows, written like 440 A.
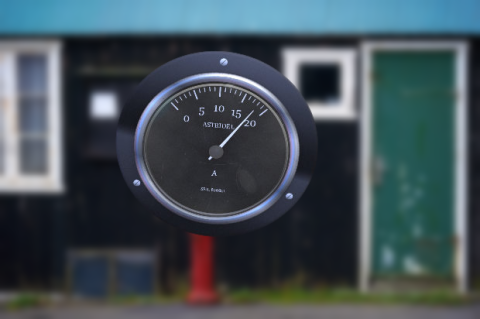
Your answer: 18 A
